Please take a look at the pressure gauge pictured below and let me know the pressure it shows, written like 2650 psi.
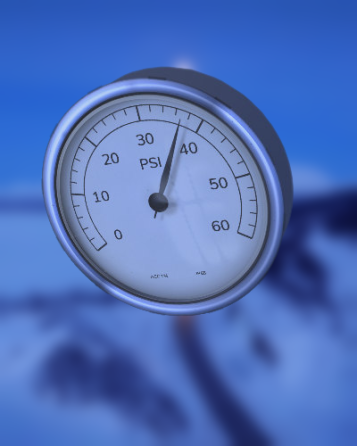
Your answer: 37 psi
